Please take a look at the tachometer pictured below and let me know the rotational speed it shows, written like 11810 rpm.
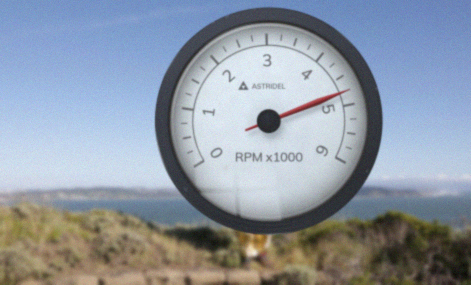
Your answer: 4750 rpm
